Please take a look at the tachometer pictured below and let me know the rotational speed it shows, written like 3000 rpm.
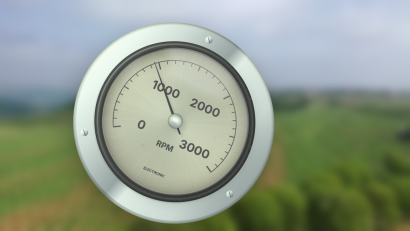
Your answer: 950 rpm
